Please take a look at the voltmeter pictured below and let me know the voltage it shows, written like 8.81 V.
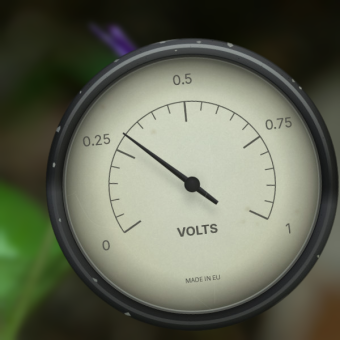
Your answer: 0.3 V
